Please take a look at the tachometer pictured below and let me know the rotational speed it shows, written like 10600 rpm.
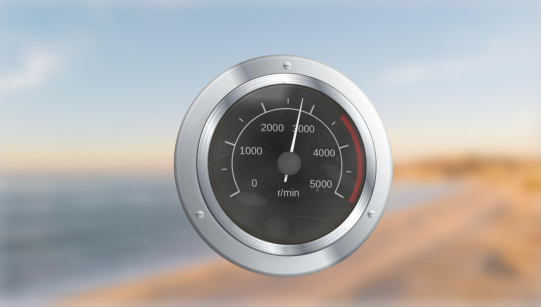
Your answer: 2750 rpm
